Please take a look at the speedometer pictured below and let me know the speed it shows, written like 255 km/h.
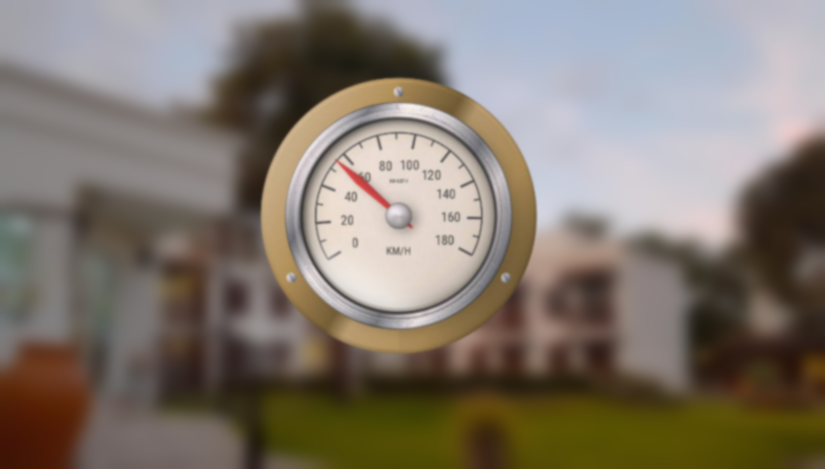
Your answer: 55 km/h
